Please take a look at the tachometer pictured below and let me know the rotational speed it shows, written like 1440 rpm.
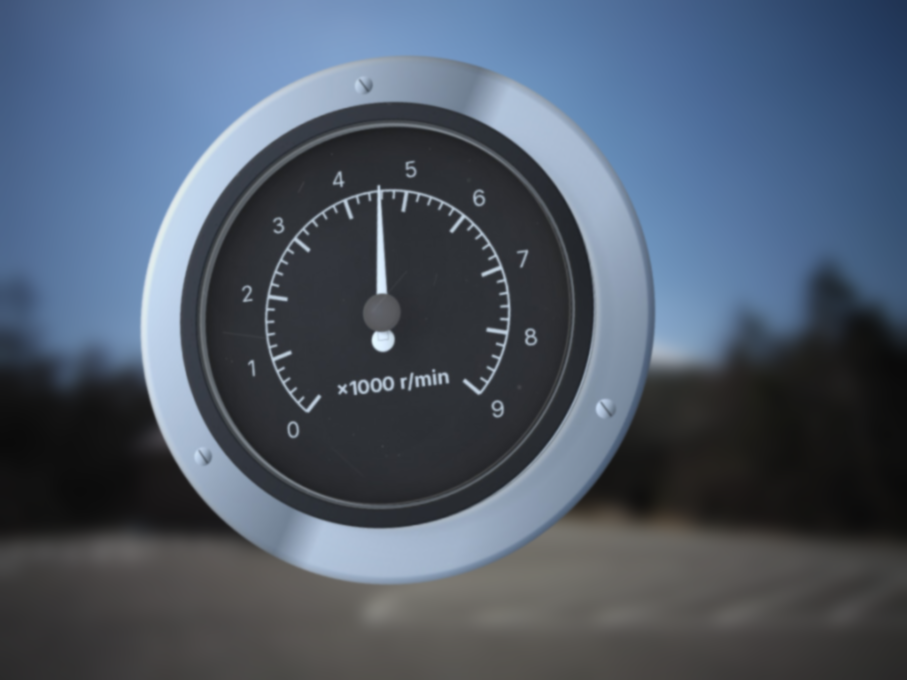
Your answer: 4600 rpm
